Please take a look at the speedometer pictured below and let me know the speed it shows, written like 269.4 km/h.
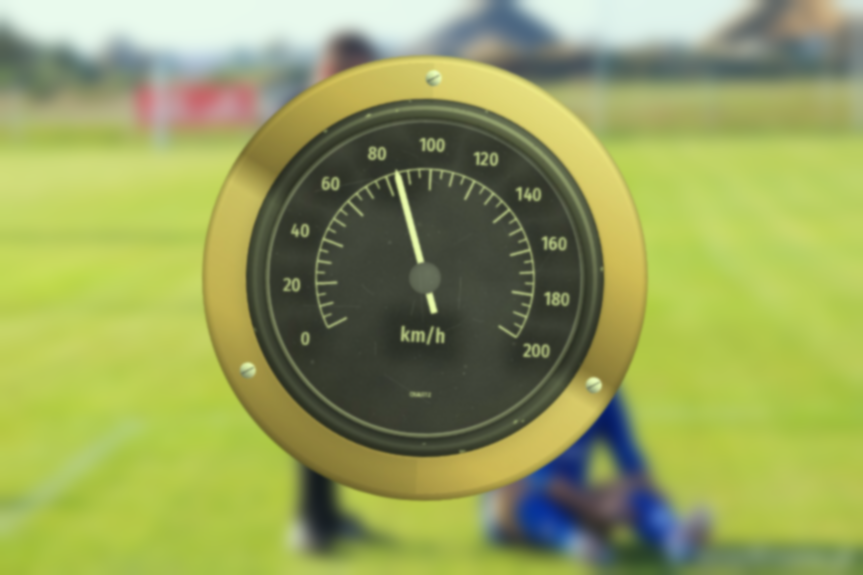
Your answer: 85 km/h
